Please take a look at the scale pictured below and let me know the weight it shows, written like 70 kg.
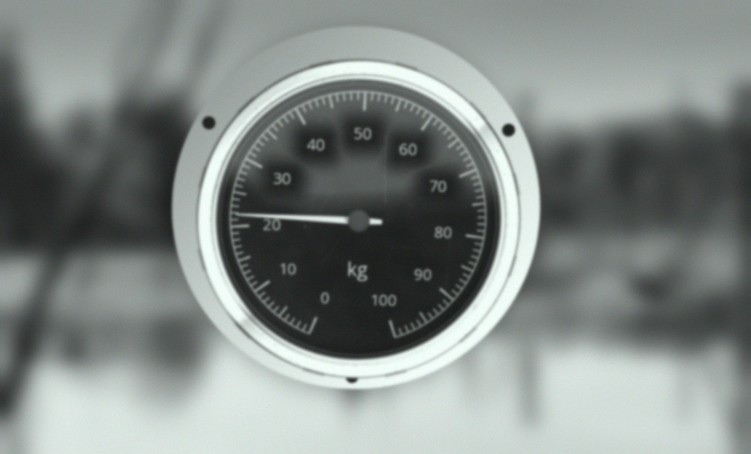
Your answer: 22 kg
